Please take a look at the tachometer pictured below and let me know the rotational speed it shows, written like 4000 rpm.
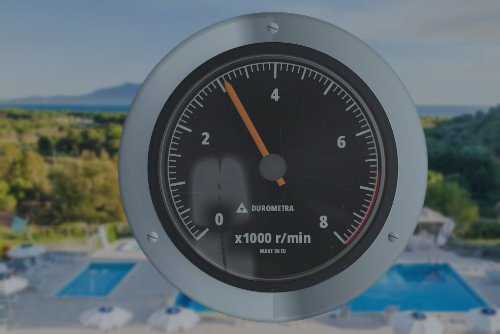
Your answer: 3100 rpm
